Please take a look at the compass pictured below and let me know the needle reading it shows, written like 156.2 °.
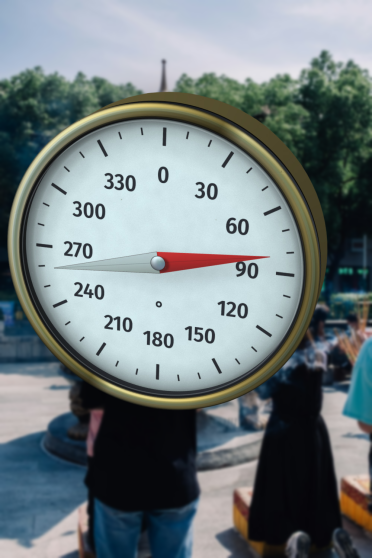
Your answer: 80 °
